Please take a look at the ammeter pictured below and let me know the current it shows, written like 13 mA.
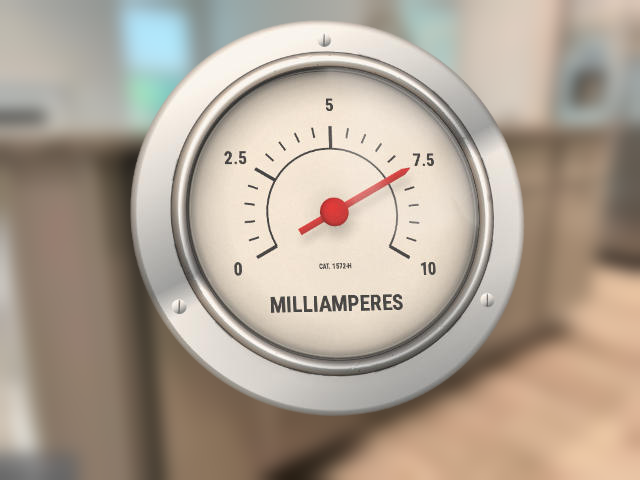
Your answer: 7.5 mA
